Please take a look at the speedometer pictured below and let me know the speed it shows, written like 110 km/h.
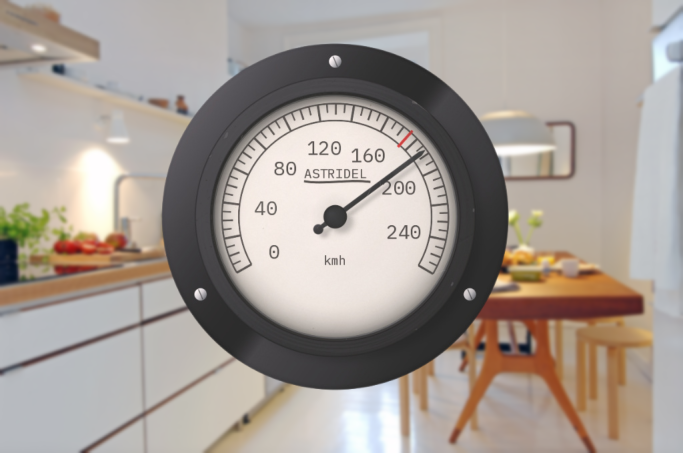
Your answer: 187.5 km/h
